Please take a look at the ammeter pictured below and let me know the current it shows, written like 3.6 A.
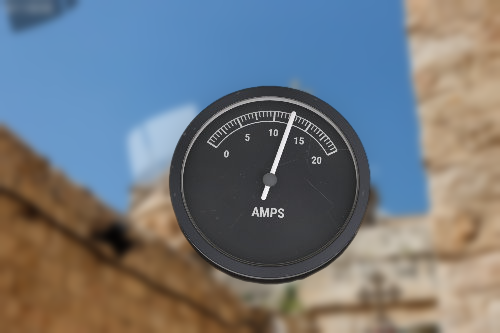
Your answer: 12.5 A
